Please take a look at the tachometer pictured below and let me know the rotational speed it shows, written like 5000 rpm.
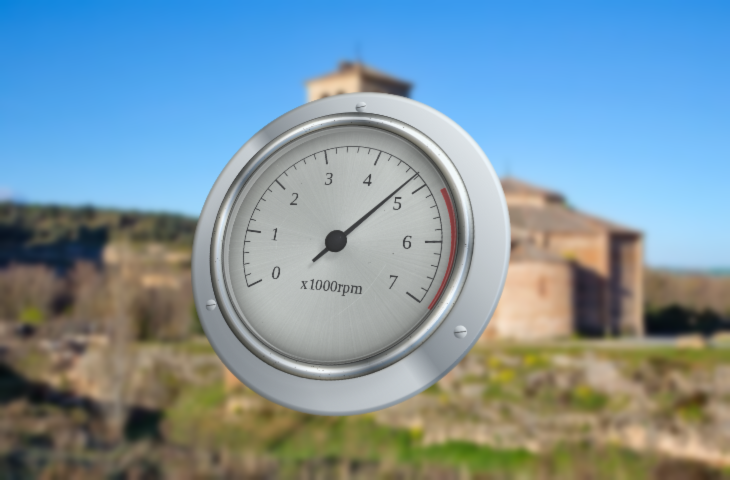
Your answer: 4800 rpm
